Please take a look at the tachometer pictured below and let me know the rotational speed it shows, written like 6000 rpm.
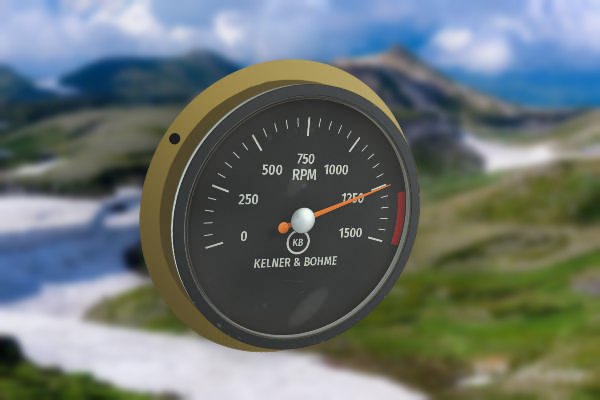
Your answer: 1250 rpm
